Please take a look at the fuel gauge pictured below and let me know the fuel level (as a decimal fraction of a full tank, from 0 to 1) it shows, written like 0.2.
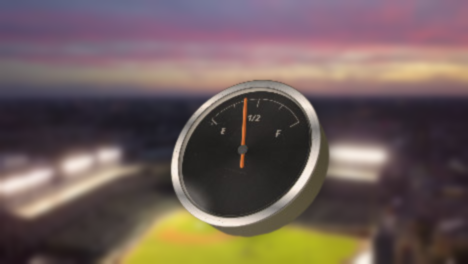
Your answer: 0.375
